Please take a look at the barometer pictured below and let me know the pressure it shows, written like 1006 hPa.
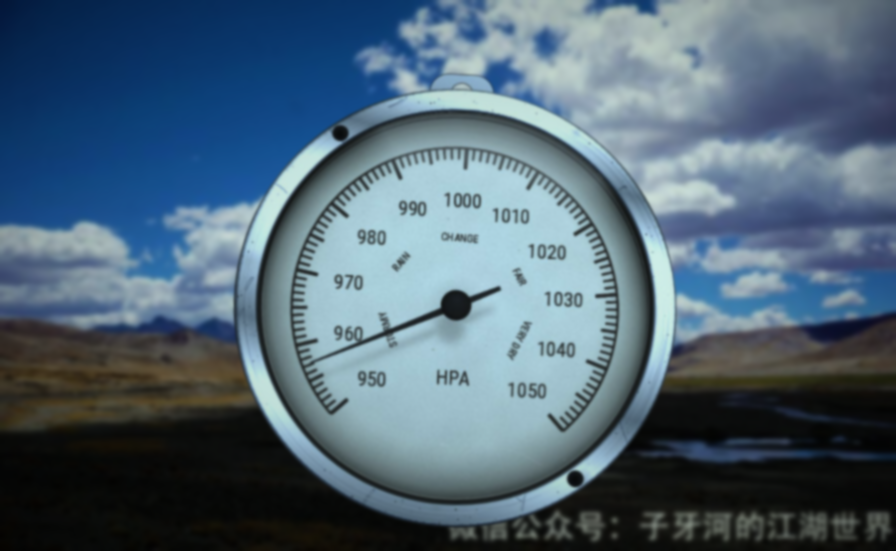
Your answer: 957 hPa
